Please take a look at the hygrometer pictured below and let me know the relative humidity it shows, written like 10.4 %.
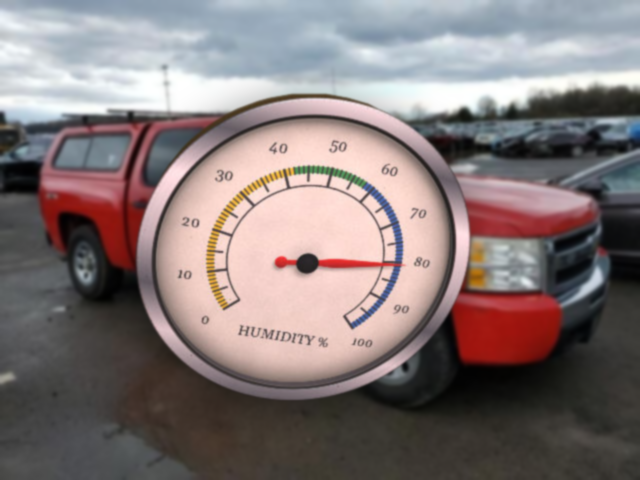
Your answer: 80 %
